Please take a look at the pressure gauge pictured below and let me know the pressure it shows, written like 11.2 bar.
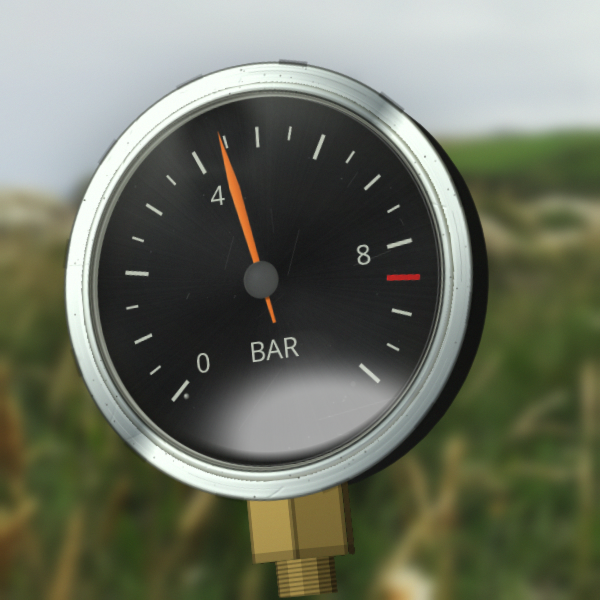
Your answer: 4.5 bar
